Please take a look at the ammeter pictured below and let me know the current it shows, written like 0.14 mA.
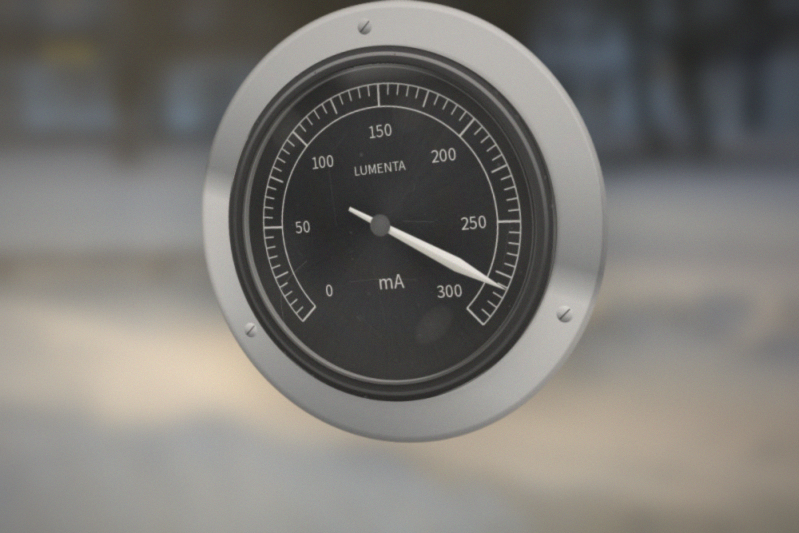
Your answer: 280 mA
